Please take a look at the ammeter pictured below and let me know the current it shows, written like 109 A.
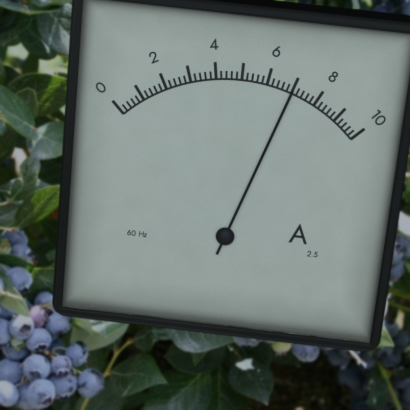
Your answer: 7 A
